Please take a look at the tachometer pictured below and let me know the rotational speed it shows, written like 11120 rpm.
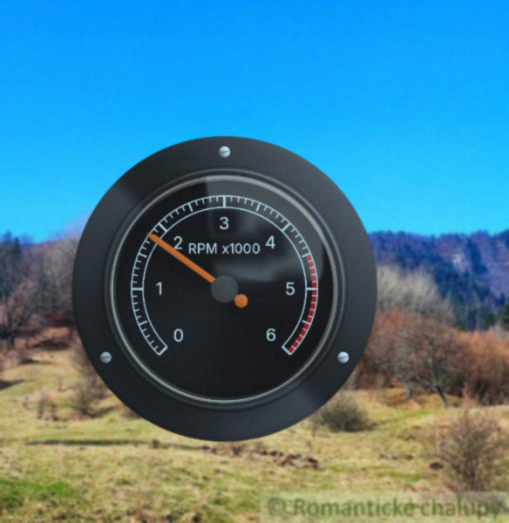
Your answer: 1800 rpm
